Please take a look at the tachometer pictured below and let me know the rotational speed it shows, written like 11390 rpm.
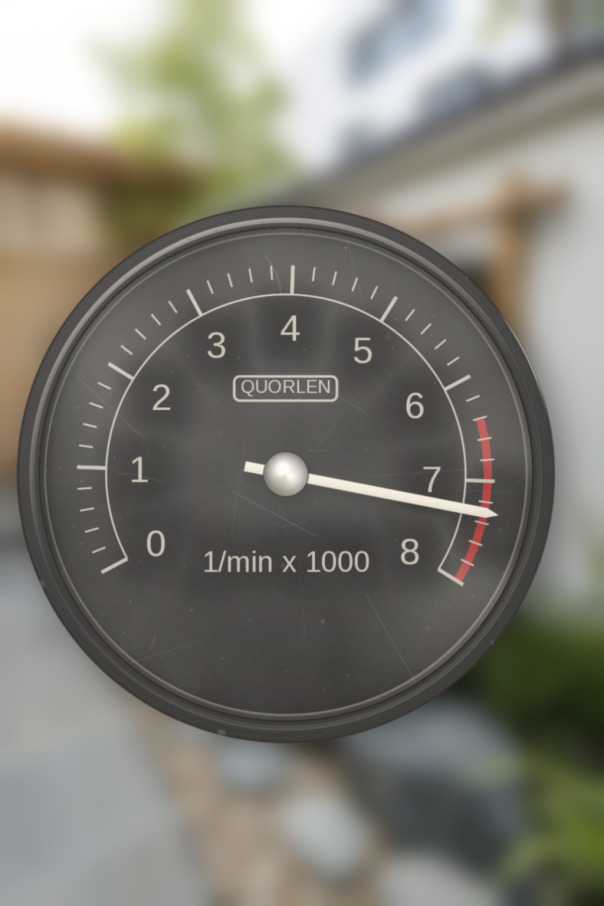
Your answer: 7300 rpm
